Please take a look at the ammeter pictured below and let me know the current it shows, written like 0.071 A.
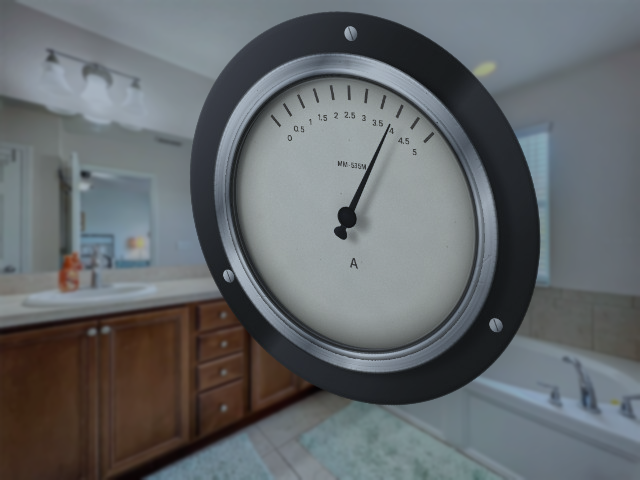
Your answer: 4 A
